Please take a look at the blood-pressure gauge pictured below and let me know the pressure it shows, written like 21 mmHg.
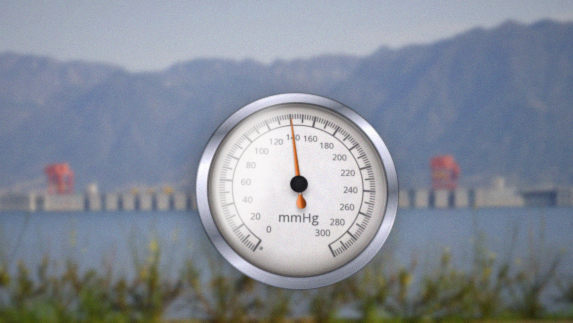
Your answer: 140 mmHg
